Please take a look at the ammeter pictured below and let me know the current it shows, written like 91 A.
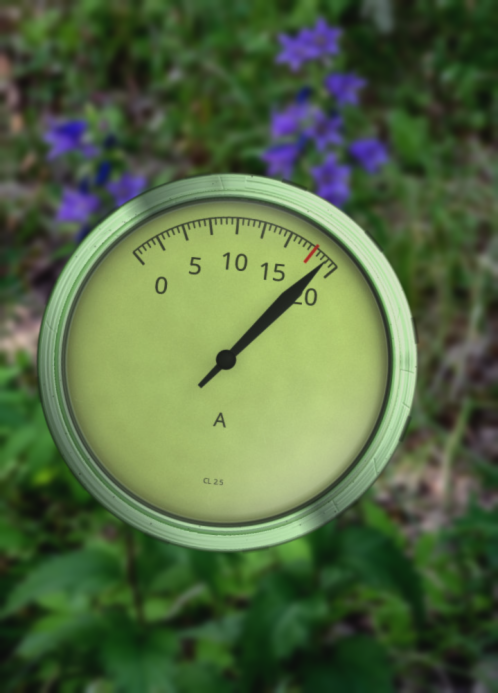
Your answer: 19 A
